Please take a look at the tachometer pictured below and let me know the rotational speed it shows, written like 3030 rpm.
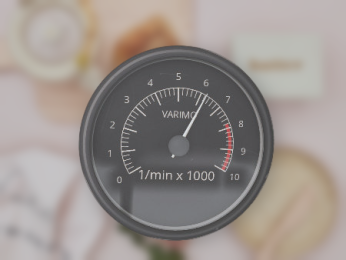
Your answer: 6200 rpm
